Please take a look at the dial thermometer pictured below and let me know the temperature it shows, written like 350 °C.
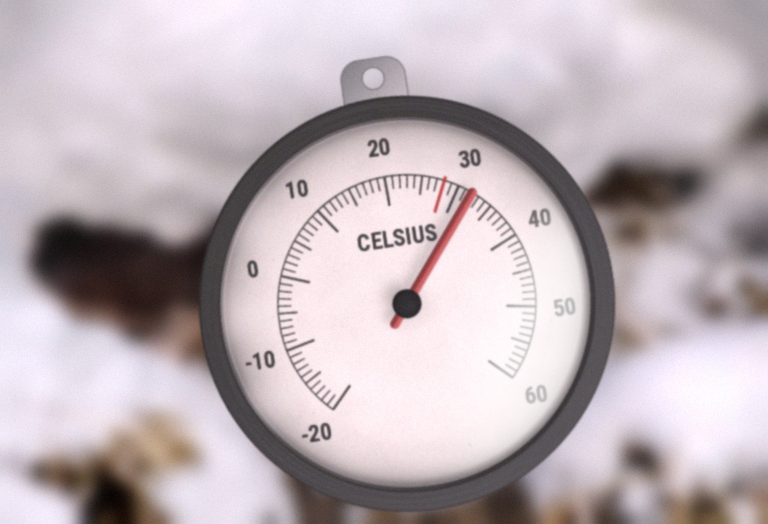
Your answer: 32 °C
